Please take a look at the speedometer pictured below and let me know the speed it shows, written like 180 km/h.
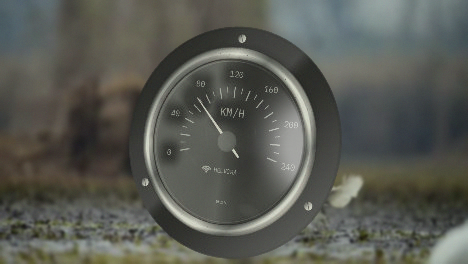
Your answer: 70 km/h
